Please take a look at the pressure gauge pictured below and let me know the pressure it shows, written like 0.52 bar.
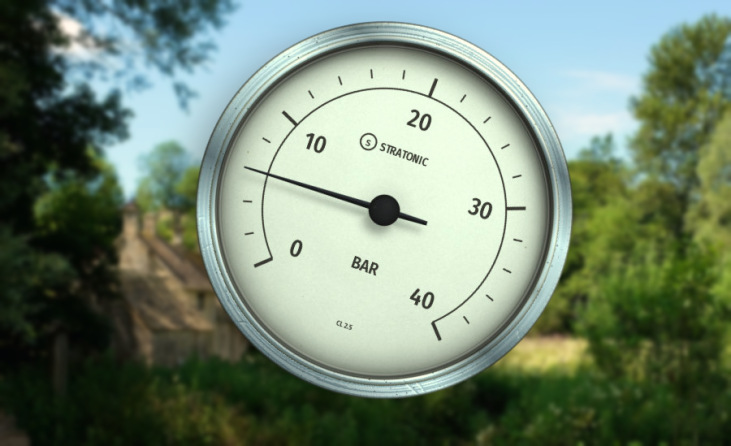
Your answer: 6 bar
